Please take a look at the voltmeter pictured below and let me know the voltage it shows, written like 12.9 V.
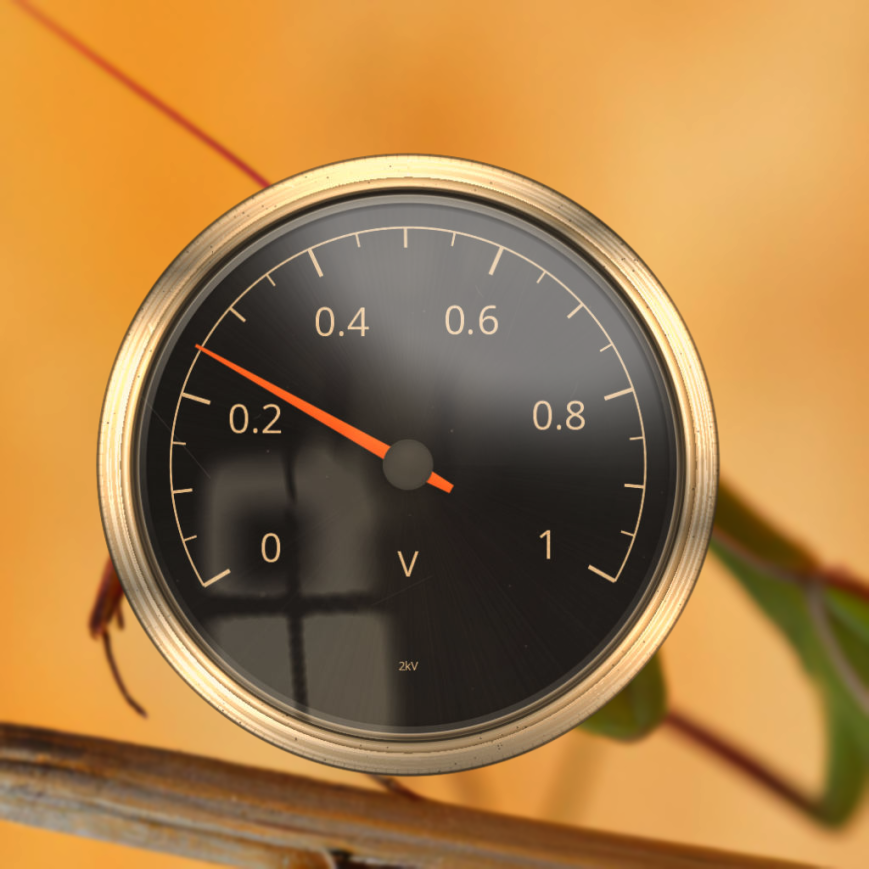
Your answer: 0.25 V
